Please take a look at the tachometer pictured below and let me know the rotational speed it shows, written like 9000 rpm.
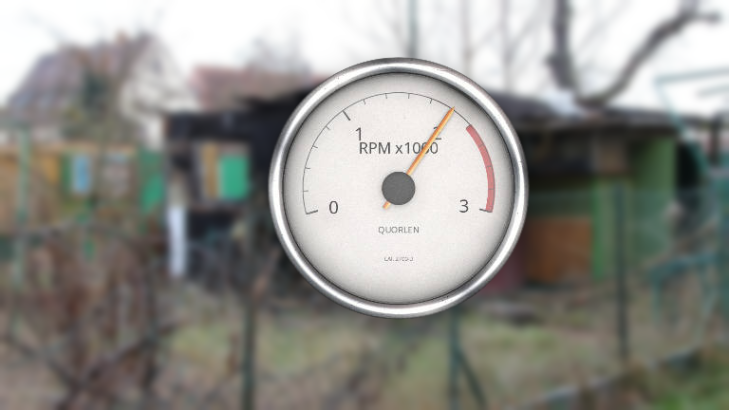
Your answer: 2000 rpm
